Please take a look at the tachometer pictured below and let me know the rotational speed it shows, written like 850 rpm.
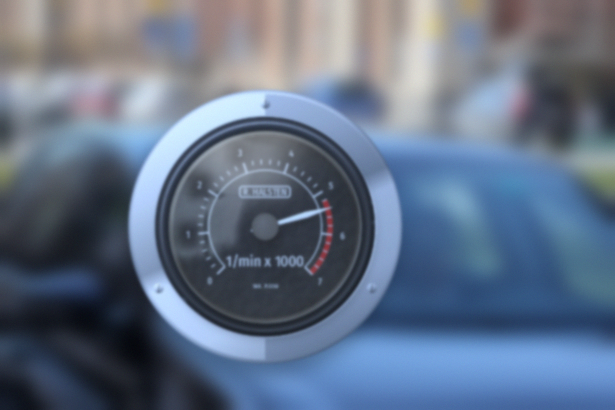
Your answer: 5400 rpm
